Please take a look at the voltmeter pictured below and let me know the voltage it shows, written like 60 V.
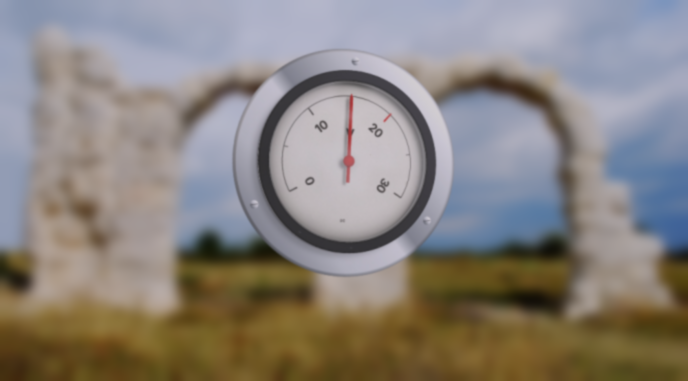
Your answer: 15 V
